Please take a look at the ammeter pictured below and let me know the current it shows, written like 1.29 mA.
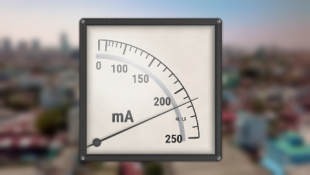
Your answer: 215 mA
